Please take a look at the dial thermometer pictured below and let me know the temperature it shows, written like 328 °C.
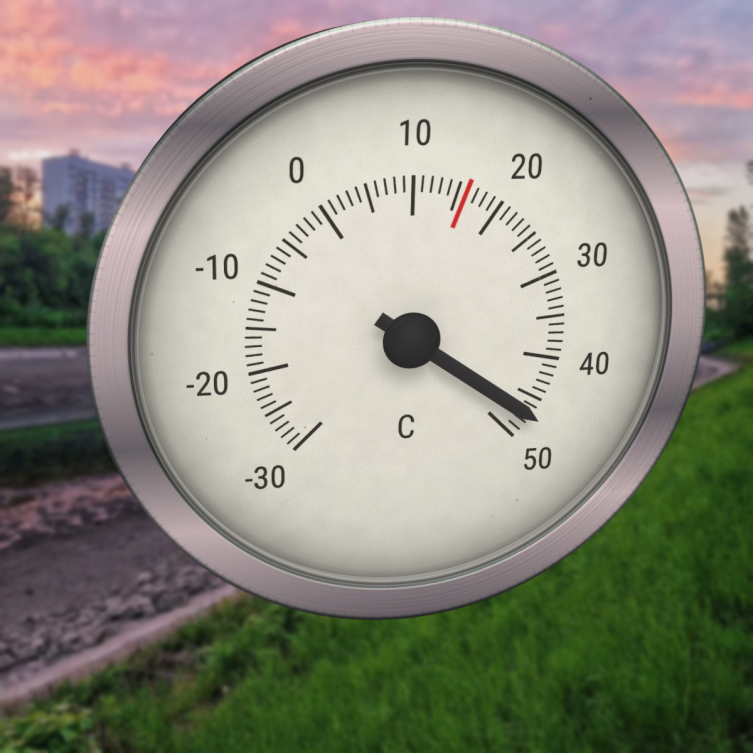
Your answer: 47 °C
